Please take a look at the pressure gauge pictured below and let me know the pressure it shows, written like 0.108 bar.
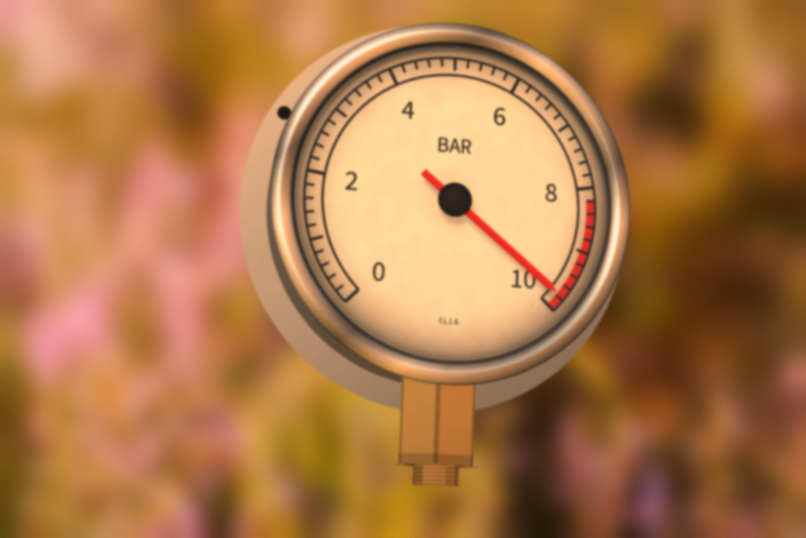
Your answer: 9.8 bar
